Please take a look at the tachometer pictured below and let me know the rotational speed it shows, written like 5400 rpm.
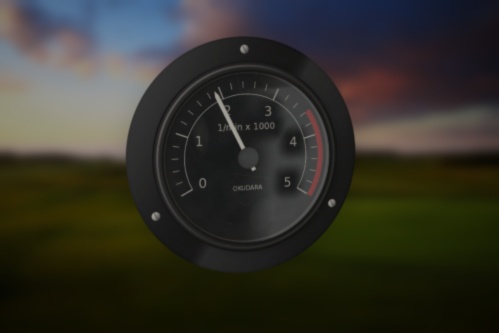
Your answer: 1900 rpm
